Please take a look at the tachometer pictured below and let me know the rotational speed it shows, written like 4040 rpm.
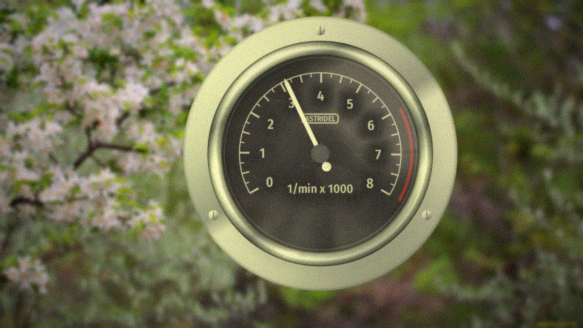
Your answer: 3125 rpm
